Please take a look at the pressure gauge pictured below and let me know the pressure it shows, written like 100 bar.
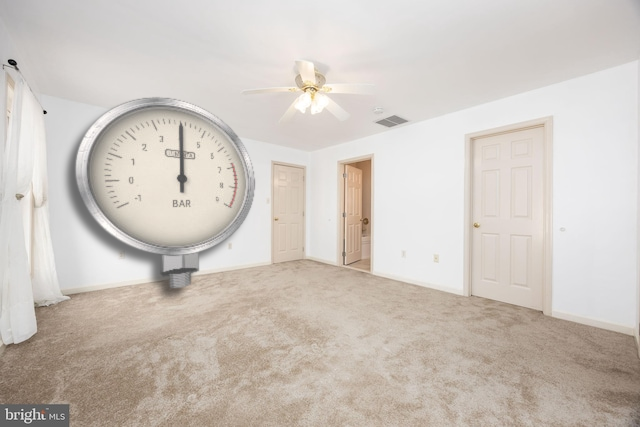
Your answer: 4 bar
